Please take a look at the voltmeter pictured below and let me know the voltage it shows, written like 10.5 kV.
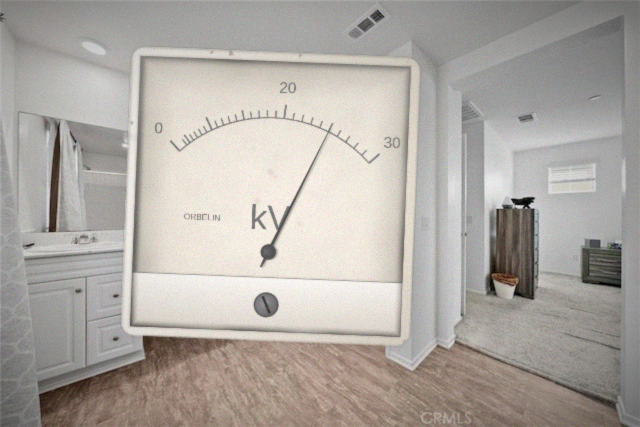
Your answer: 25 kV
